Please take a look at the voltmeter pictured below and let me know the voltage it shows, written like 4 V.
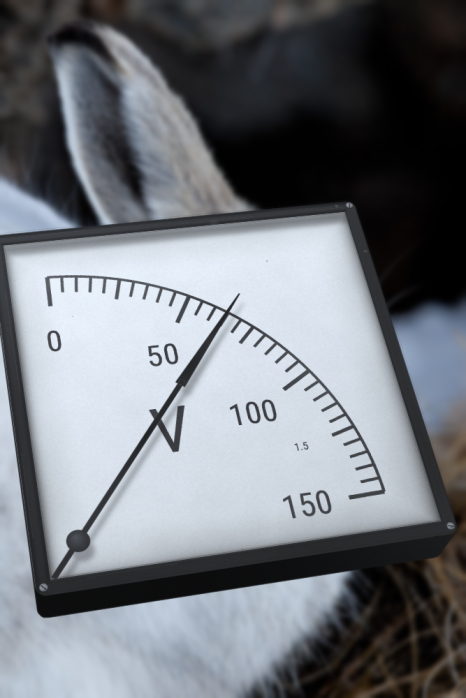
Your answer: 65 V
